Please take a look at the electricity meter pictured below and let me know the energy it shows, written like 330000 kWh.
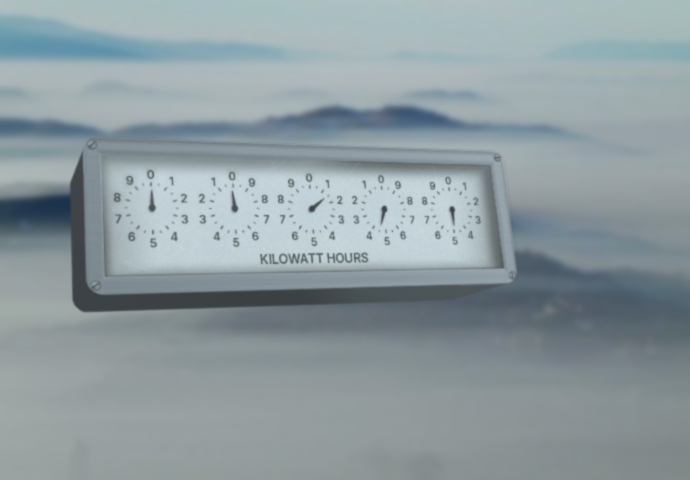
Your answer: 145 kWh
